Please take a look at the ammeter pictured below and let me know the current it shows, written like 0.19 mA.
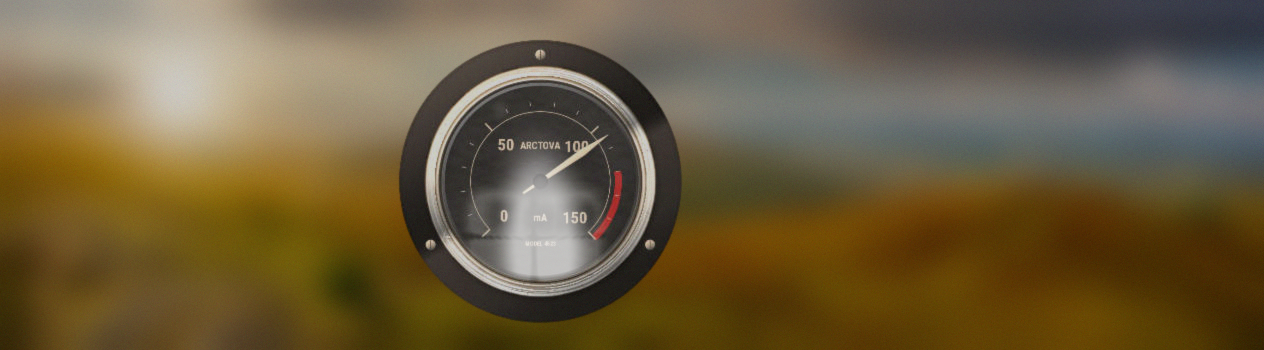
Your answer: 105 mA
